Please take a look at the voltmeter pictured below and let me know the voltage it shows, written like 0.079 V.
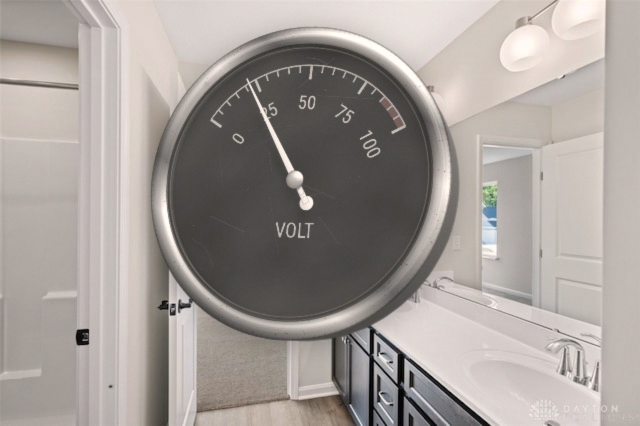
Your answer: 22.5 V
